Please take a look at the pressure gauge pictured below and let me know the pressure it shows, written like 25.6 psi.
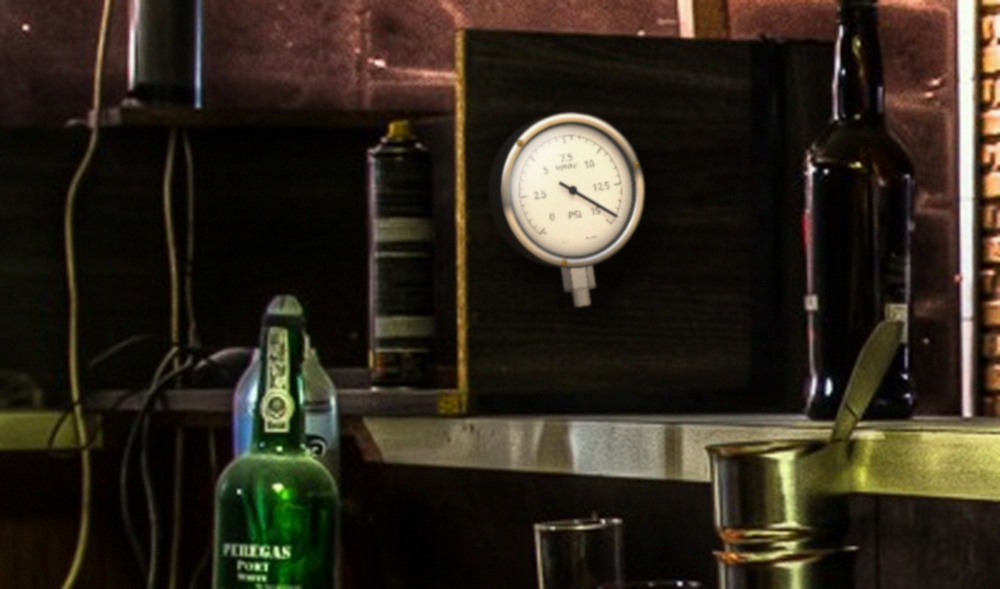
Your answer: 14.5 psi
